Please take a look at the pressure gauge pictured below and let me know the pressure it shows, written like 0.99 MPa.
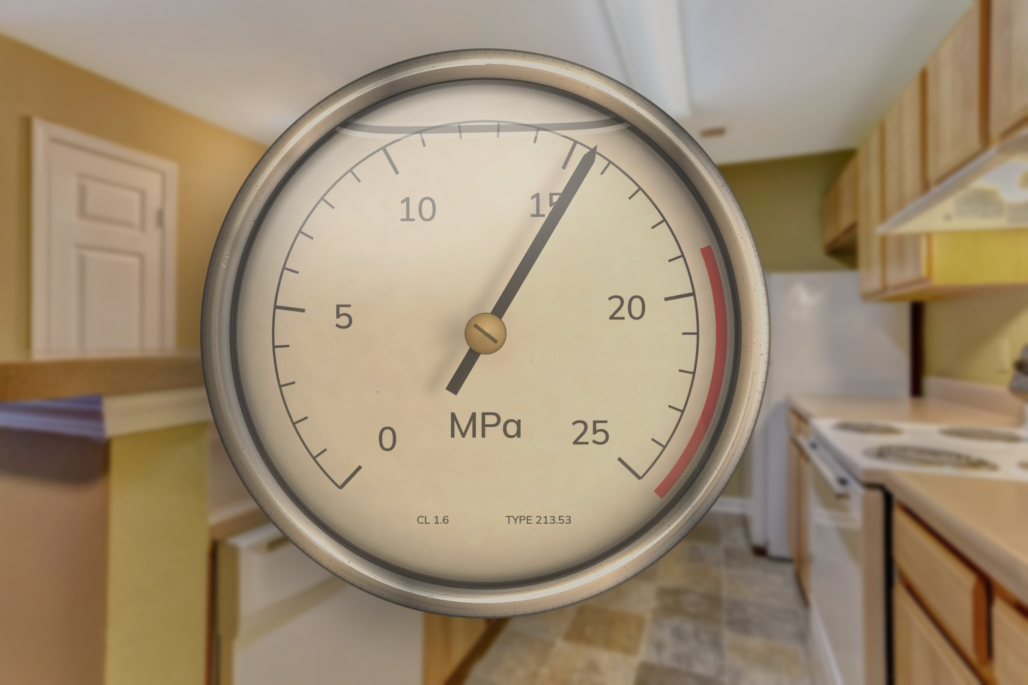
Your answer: 15.5 MPa
